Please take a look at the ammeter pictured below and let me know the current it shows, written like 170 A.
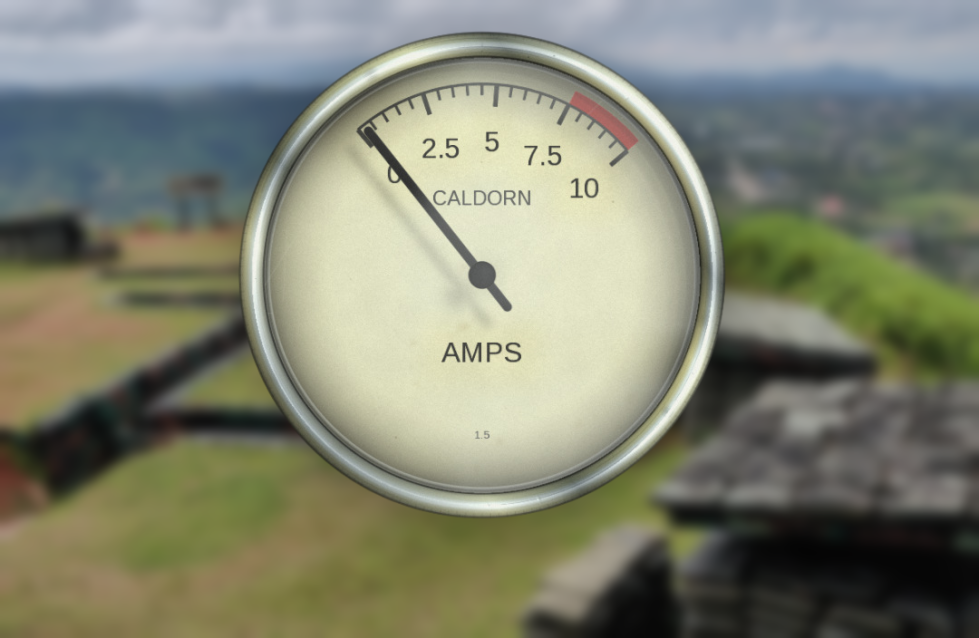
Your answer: 0.25 A
